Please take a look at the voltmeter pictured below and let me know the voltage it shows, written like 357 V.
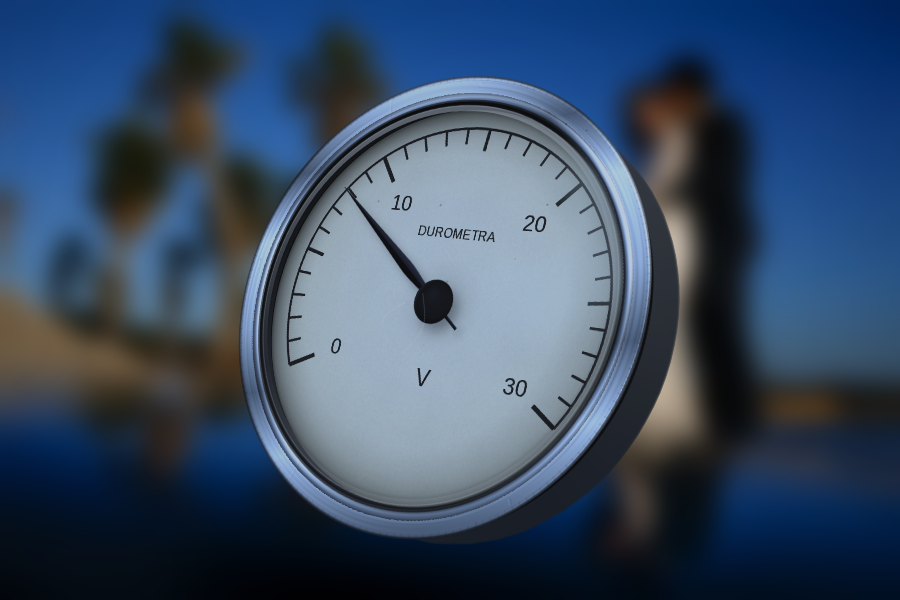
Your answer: 8 V
